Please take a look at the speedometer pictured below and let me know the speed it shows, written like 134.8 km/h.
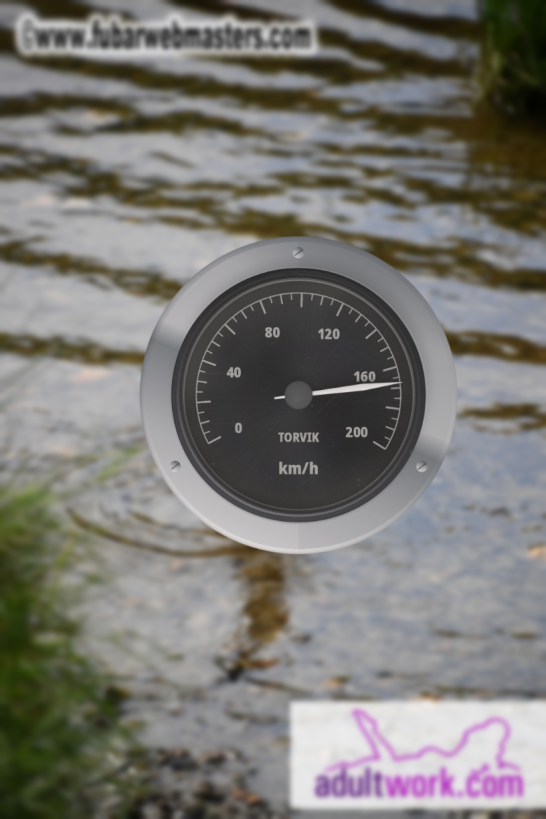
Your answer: 167.5 km/h
